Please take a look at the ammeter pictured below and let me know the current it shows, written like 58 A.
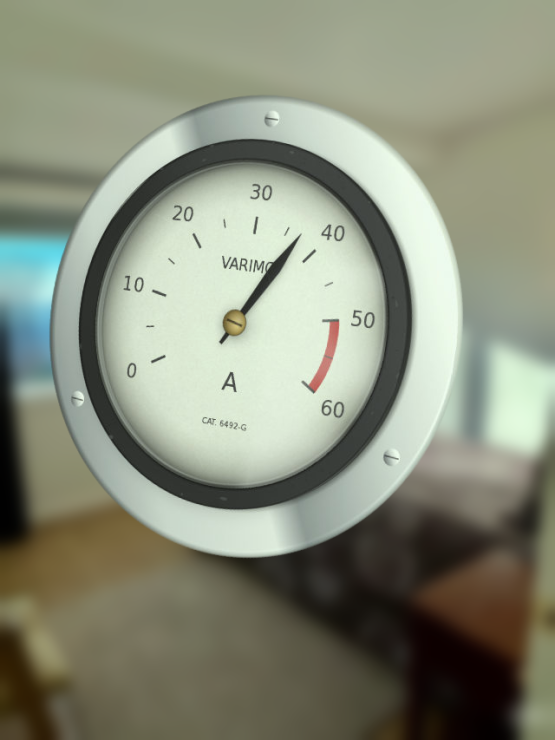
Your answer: 37.5 A
